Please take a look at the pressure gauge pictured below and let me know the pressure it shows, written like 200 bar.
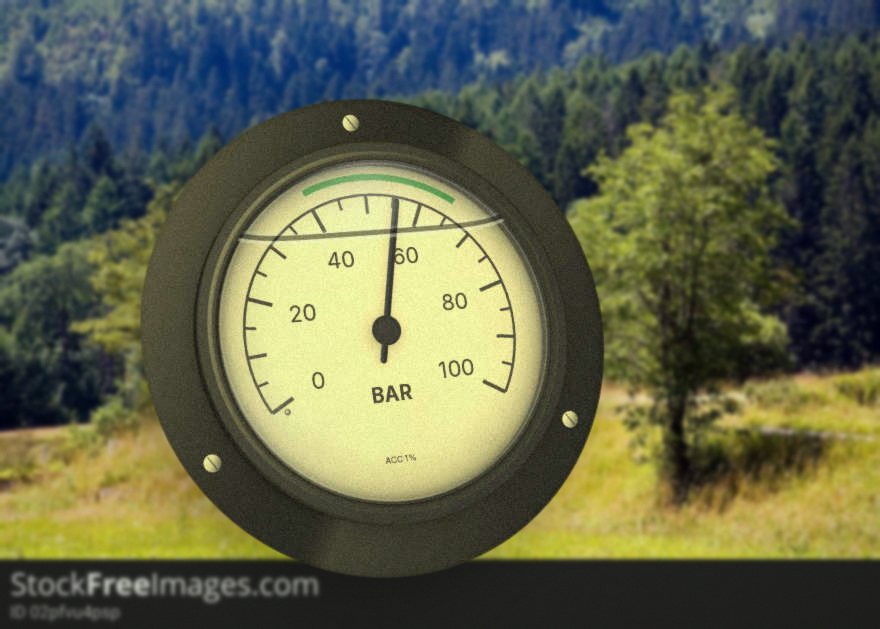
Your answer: 55 bar
